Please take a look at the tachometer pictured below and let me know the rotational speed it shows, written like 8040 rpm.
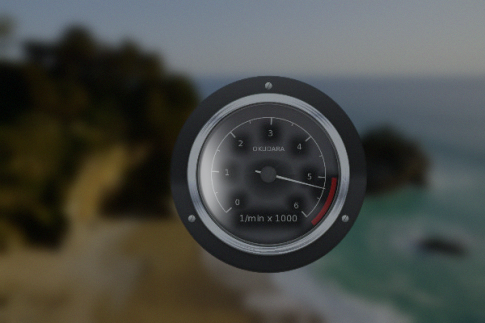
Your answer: 5250 rpm
